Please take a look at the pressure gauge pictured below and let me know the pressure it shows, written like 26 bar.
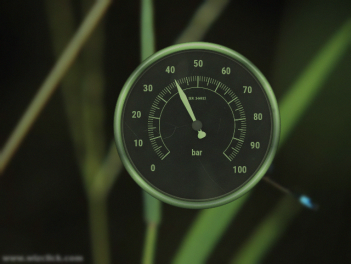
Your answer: 40 bar
